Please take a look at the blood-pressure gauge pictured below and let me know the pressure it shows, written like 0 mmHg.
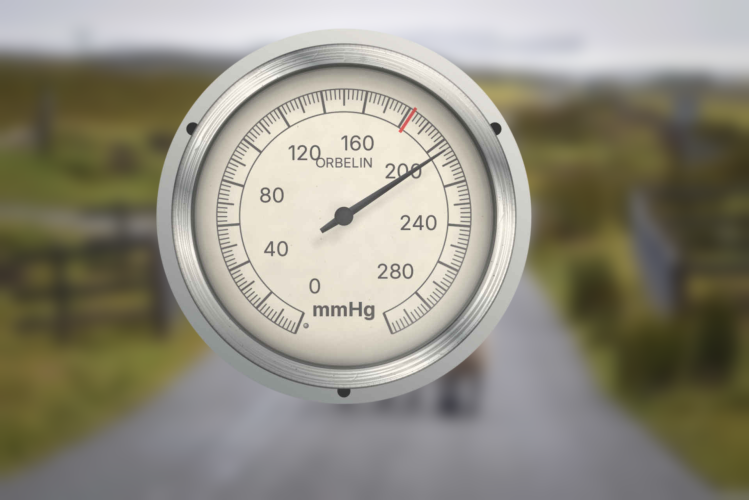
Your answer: 204 mmHg
